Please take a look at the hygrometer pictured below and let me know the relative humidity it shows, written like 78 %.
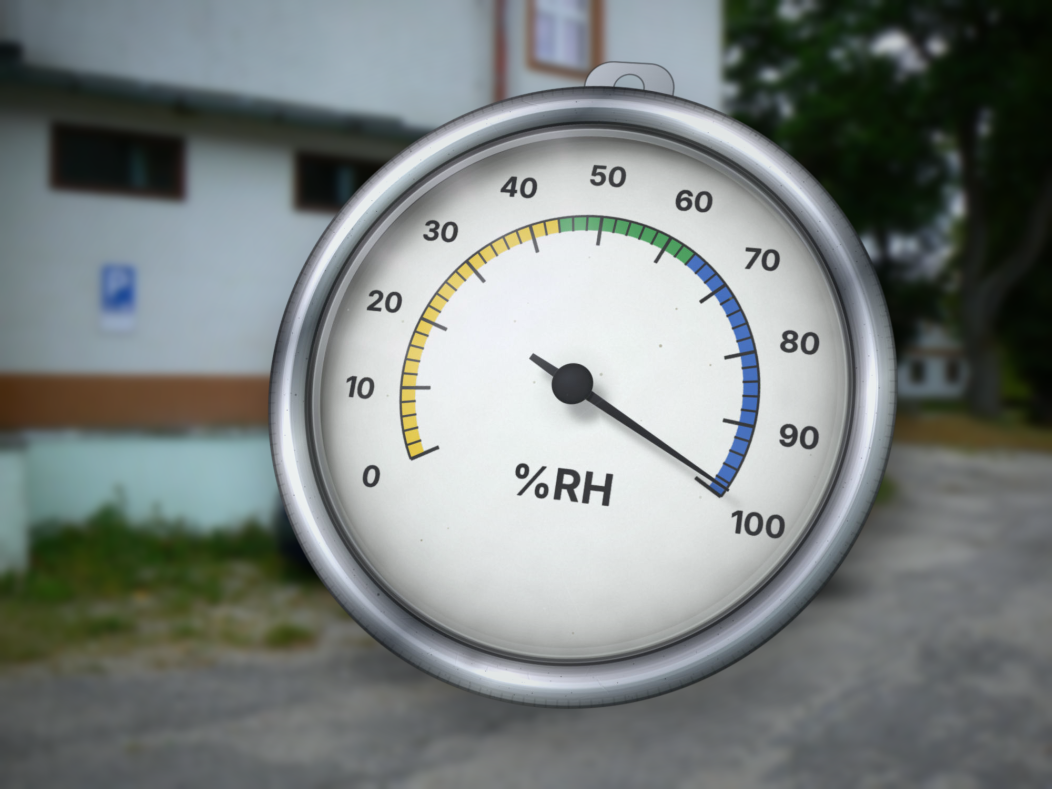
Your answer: 99 %
